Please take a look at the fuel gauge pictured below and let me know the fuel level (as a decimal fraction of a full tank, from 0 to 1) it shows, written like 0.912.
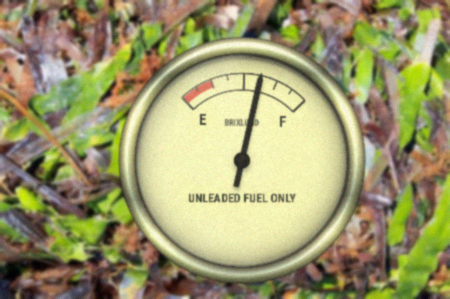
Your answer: 0.625
